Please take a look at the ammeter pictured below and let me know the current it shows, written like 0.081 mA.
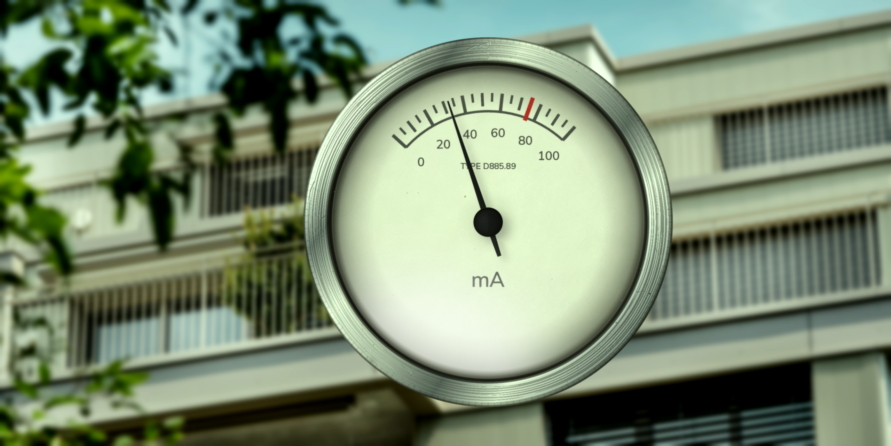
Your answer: 32.5 mA
